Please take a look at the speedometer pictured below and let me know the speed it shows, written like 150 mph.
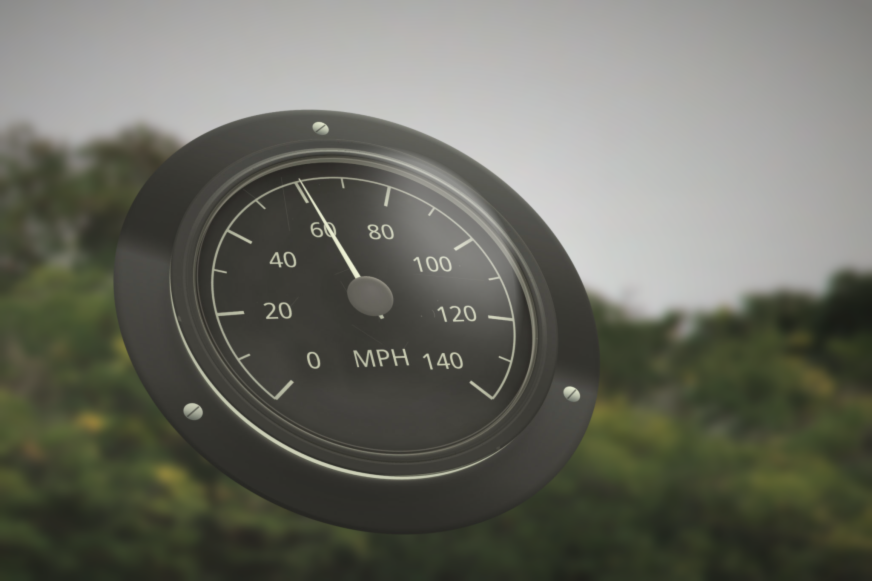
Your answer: 60 mph
